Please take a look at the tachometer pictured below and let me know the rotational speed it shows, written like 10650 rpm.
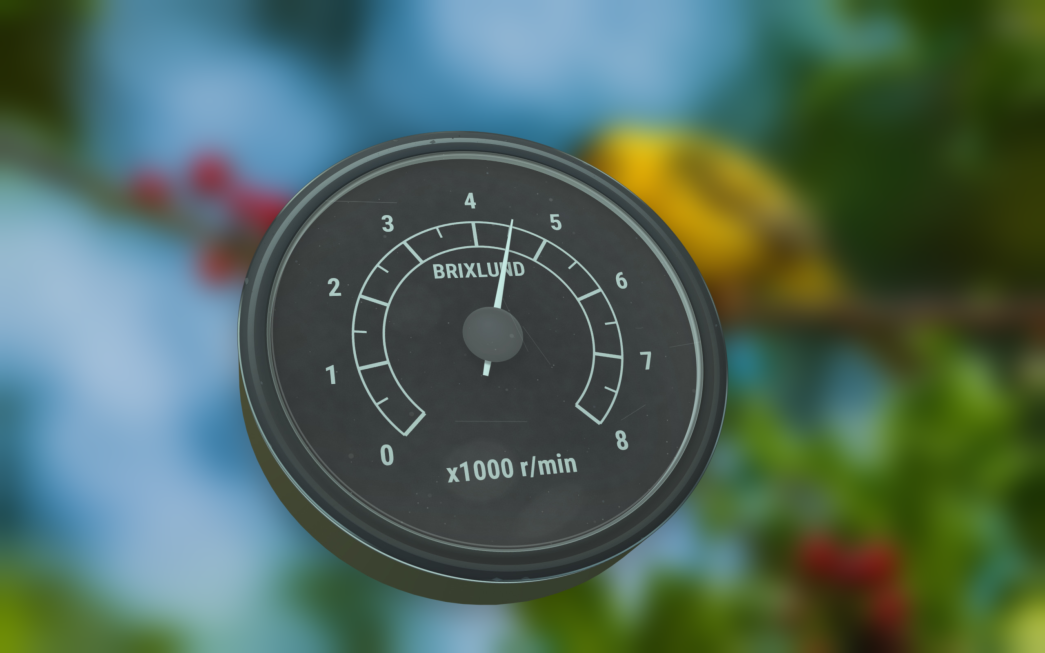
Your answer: 4500 rpm
